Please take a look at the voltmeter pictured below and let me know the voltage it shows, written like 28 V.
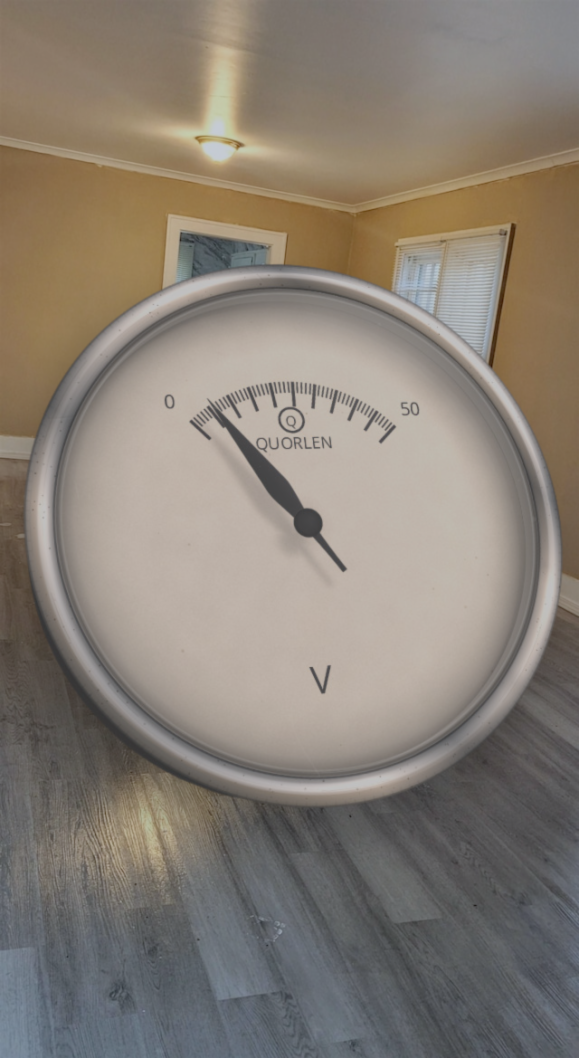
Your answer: 5 V
